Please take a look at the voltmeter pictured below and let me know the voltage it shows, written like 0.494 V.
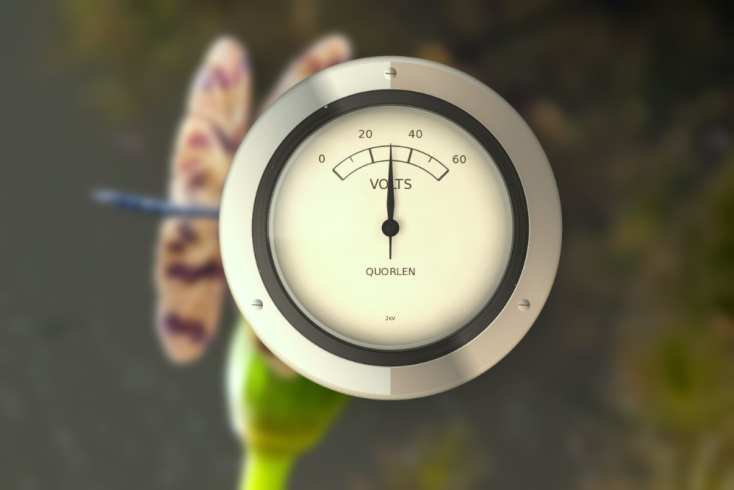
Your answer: 30 V
